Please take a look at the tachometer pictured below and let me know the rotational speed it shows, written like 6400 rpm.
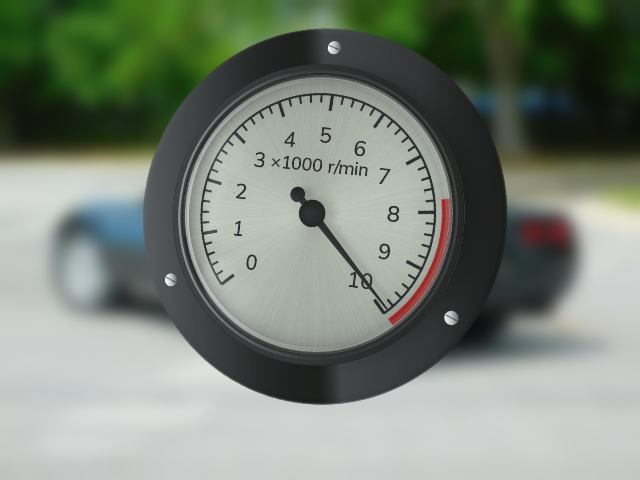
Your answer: 9900 rpm
